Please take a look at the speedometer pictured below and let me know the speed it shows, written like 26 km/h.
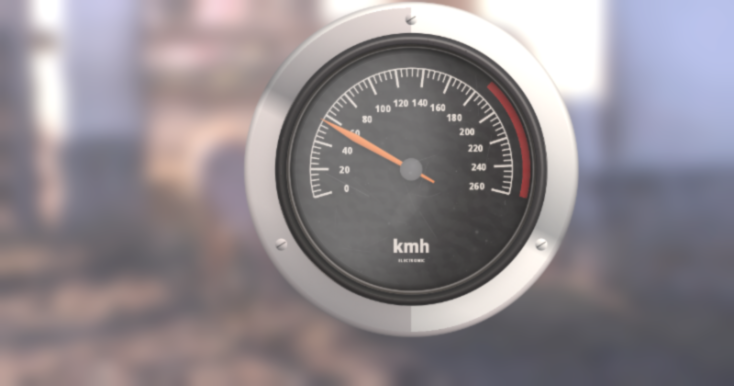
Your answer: 56 km/h
